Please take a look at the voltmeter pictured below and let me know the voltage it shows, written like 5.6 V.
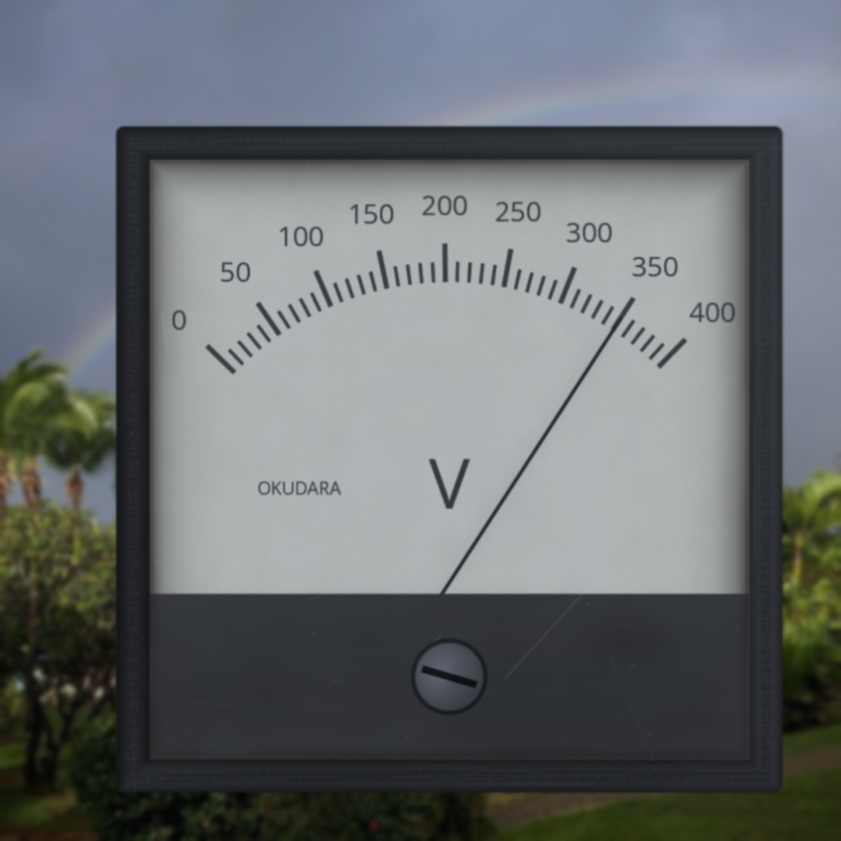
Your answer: 350 V
